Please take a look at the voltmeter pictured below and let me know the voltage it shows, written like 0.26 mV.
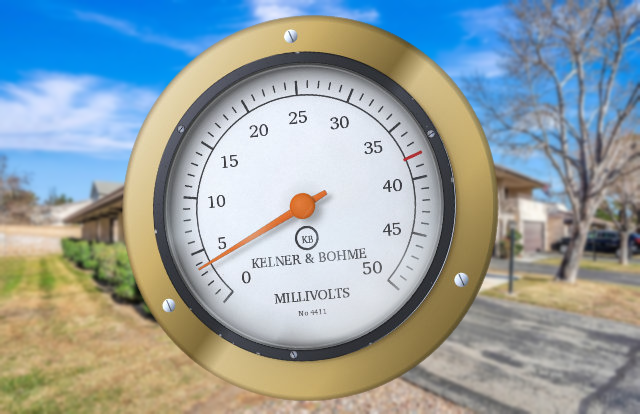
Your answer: 3.5 mV
